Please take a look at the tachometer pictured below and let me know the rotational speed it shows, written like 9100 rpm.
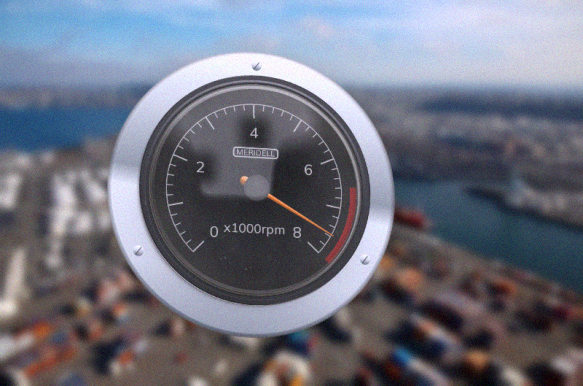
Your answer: 7600 rpm
